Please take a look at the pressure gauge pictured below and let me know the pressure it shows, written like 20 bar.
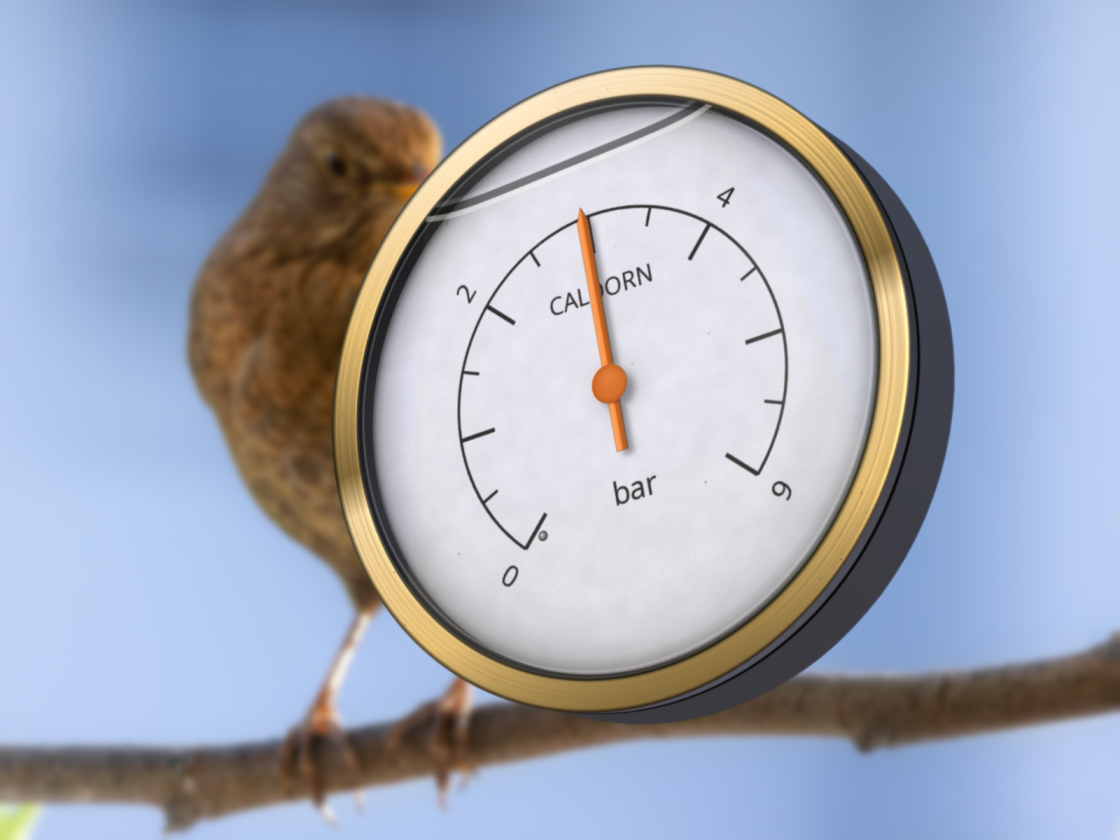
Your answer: 3 bar
